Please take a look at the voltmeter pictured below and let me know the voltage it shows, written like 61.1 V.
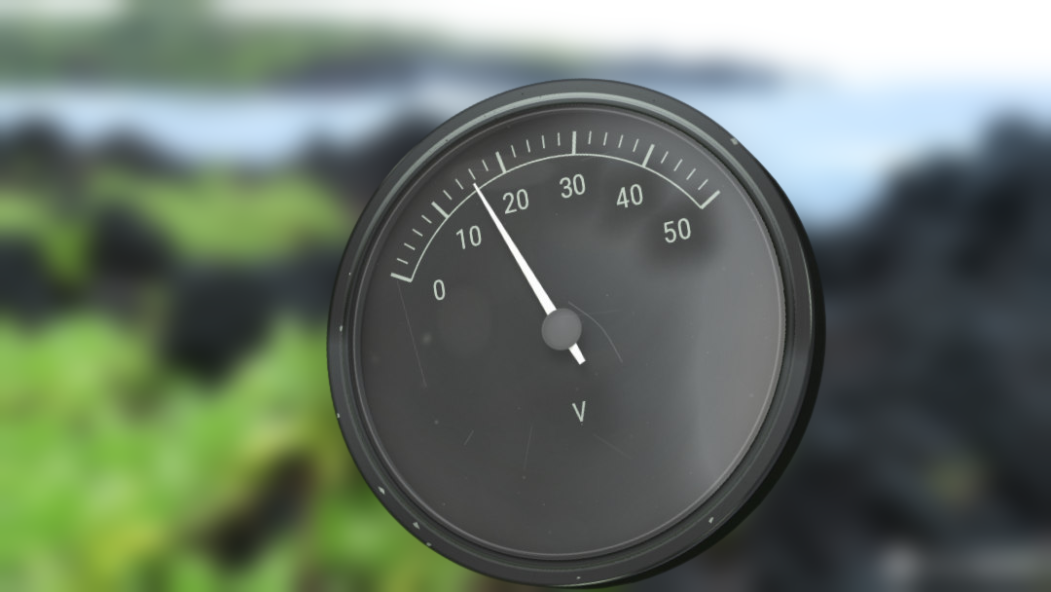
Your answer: 16 V
